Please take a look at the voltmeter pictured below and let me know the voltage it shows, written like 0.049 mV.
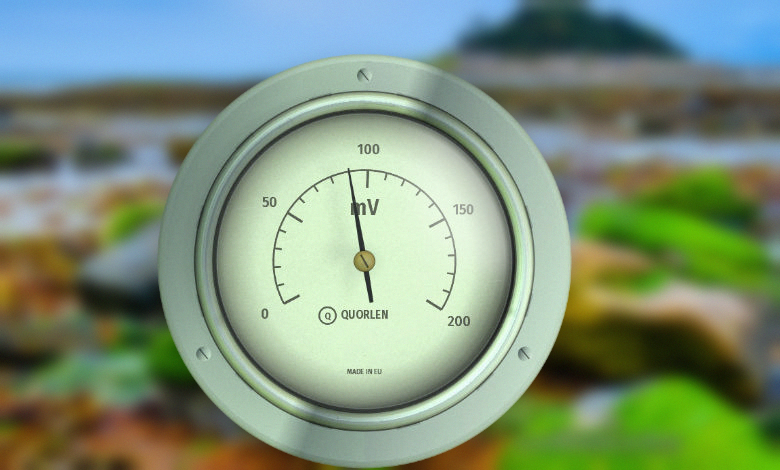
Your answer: 90 mV
